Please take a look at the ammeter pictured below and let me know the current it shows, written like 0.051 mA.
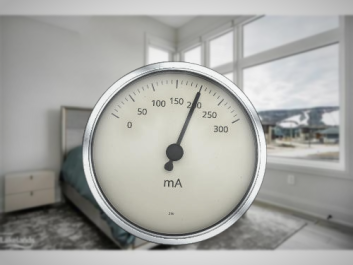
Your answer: 200 mA
